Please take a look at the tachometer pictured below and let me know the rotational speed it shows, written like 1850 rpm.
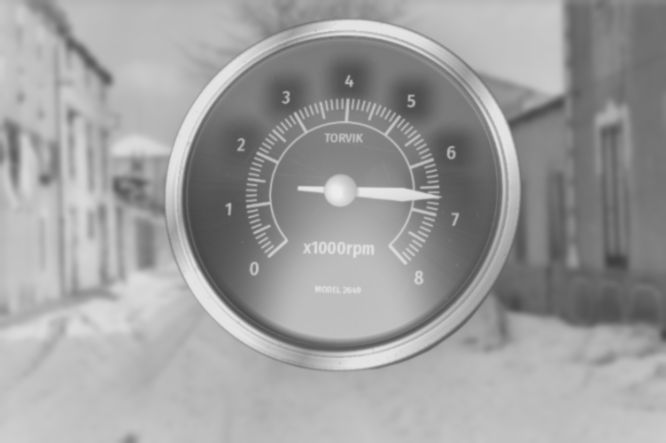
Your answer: 6700 rpm
